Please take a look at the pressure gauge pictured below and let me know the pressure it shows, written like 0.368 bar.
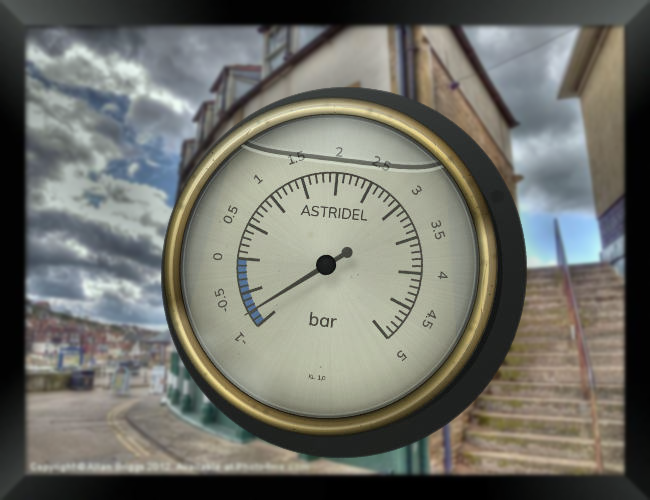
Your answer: -0.8 bar
